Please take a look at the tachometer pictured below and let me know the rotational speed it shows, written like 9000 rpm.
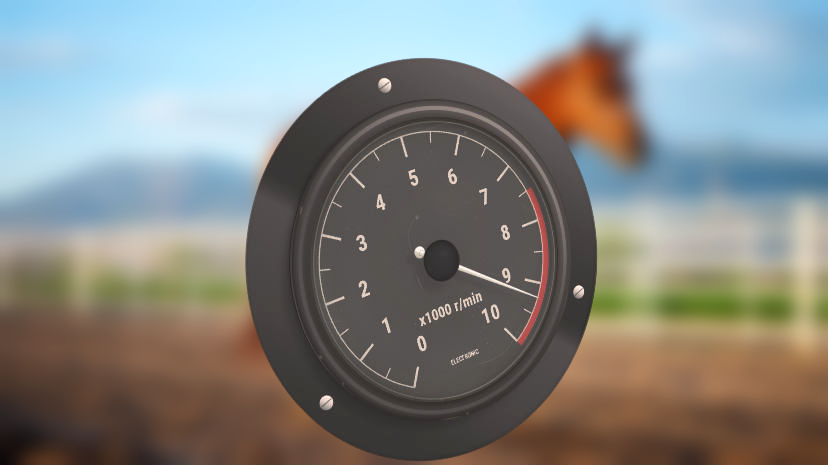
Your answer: 9250 rpm
